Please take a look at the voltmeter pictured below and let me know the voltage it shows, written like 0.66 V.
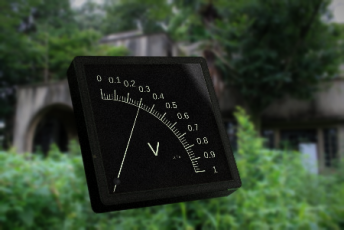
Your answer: 0.3 V
